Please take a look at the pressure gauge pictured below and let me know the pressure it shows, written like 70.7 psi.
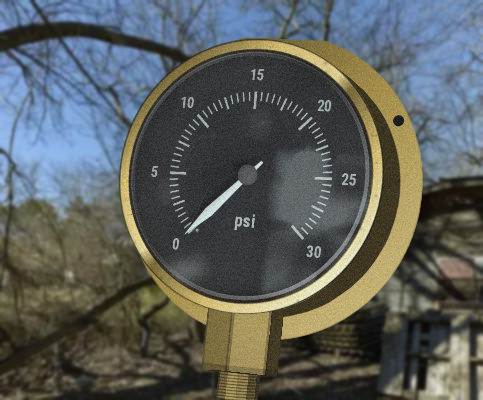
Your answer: 0 psi
